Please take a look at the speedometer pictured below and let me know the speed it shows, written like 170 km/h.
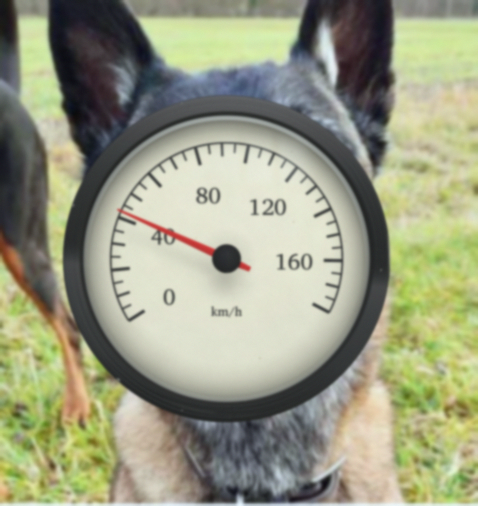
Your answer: 42.5 km/h
